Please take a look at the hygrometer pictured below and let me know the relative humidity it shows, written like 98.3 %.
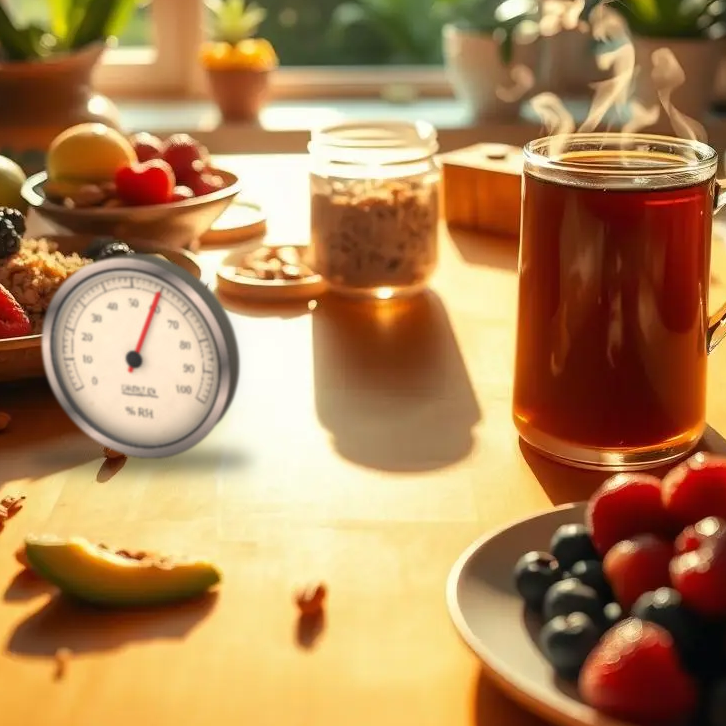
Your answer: 60 %
